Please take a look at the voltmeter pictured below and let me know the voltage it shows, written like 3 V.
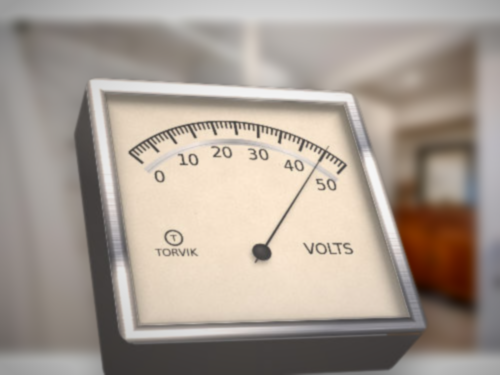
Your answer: 45 V
